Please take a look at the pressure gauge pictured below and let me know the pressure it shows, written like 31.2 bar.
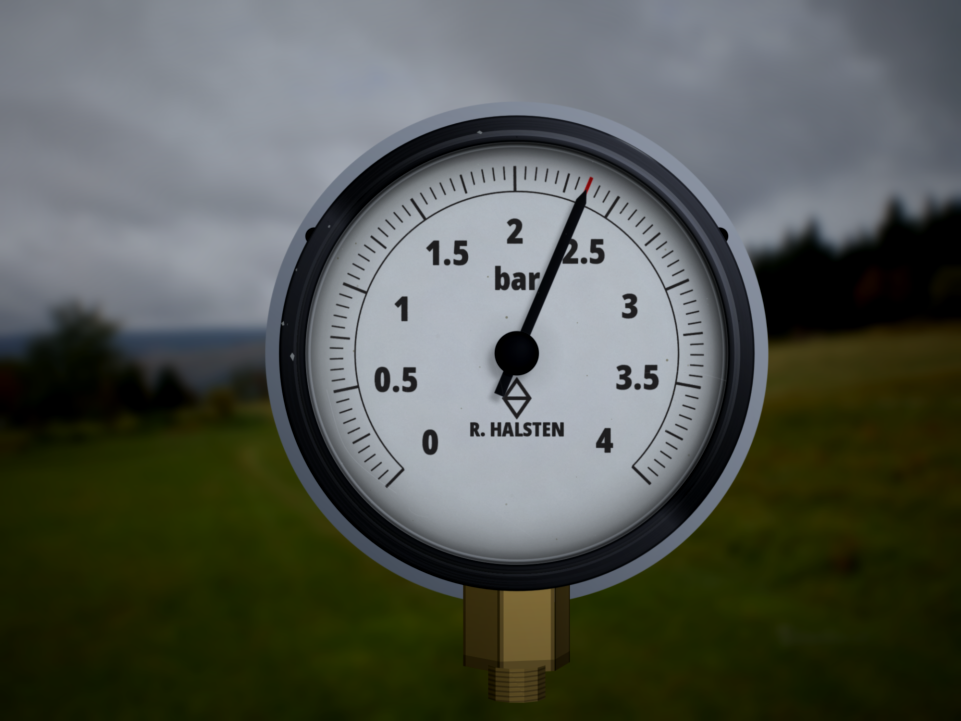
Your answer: 2.35 bar
